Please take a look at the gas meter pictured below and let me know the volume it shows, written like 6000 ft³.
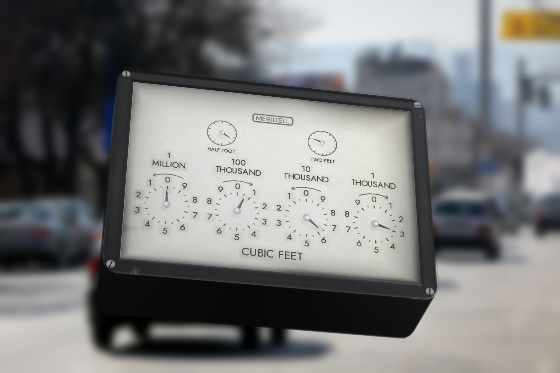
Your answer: 6300 ft³
